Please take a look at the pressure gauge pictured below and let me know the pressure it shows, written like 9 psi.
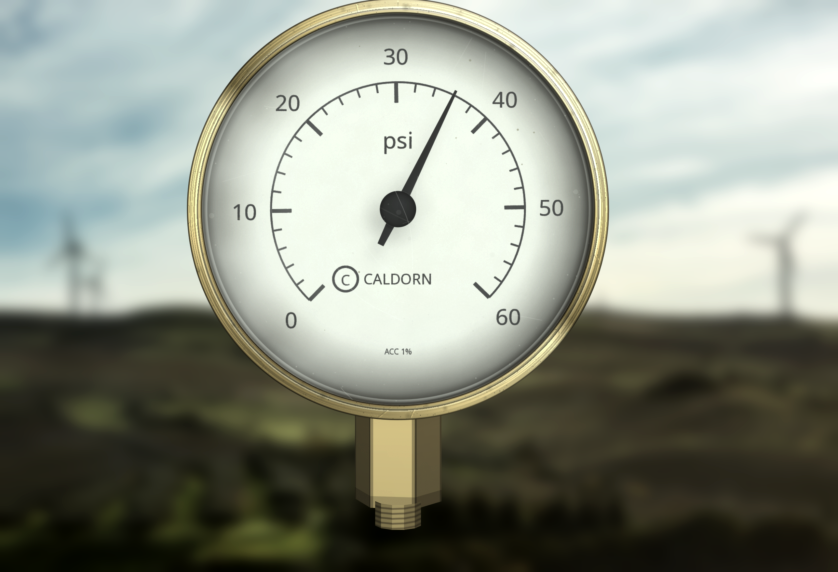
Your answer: 36 psi
